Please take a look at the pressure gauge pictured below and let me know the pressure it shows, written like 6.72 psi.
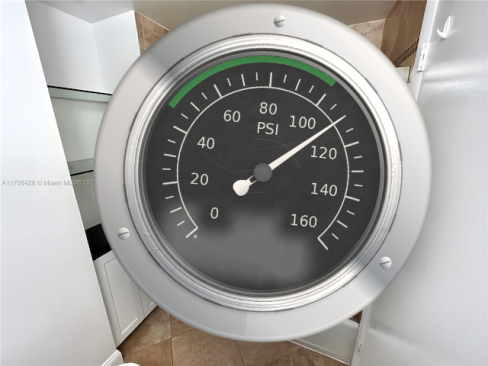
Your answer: 110 psi
